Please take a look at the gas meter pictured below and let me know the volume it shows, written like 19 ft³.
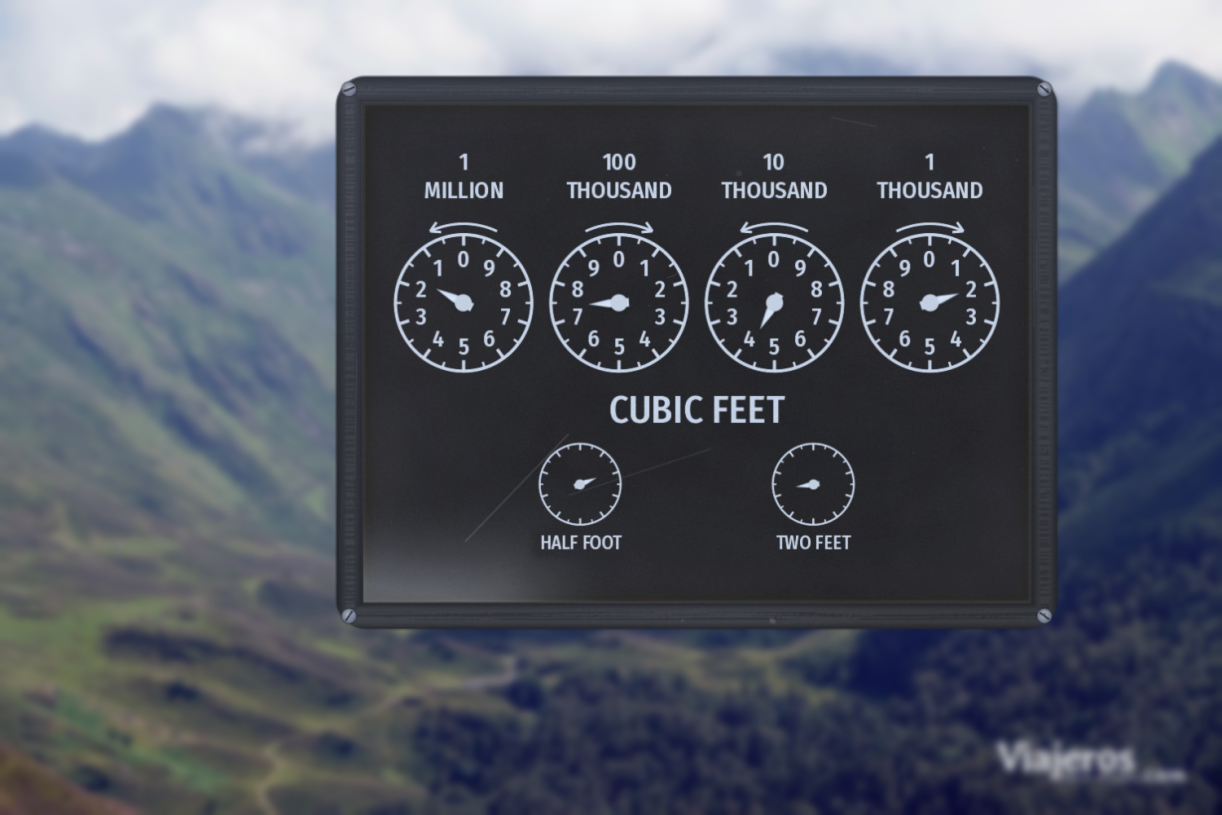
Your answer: 174200 ft³
